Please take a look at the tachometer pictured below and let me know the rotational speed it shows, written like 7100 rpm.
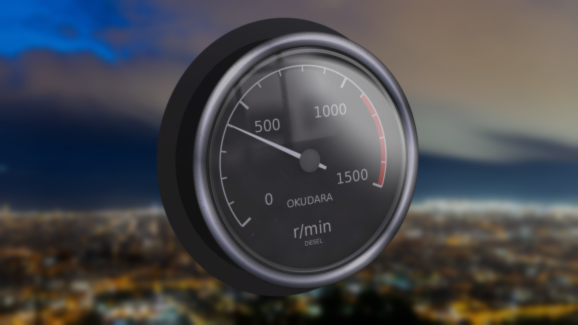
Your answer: 400 rpm
